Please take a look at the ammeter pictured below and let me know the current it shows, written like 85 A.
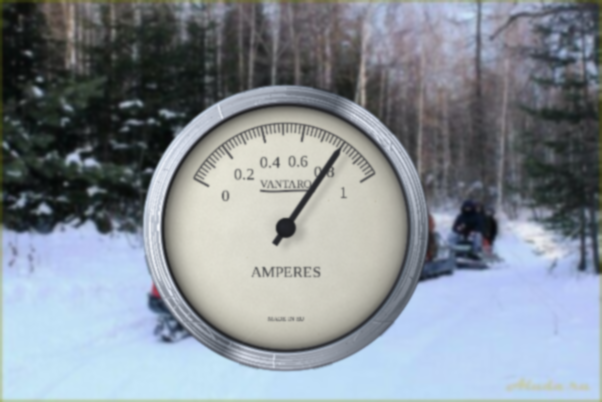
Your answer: 0.8 A
